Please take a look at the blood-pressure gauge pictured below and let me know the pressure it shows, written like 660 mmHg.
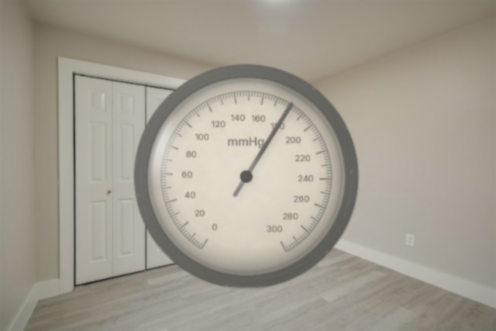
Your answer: 180 mmHg
